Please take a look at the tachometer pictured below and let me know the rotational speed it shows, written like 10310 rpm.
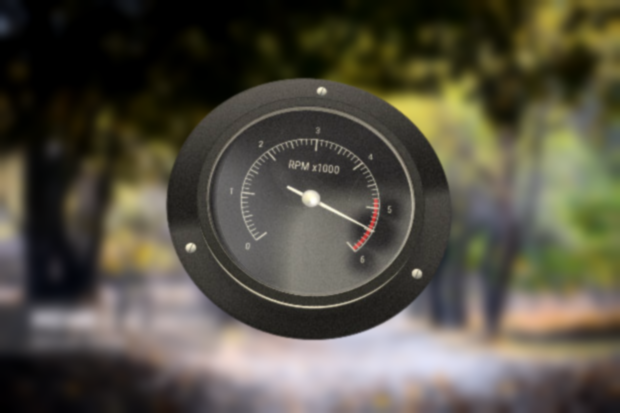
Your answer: 5500 rpm
